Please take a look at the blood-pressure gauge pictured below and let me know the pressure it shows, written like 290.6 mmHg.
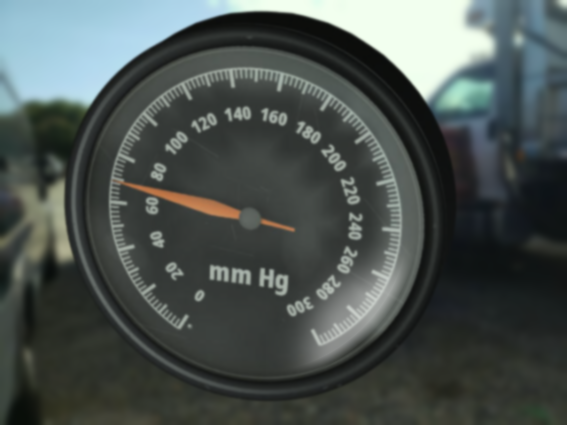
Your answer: 70 mmHg
